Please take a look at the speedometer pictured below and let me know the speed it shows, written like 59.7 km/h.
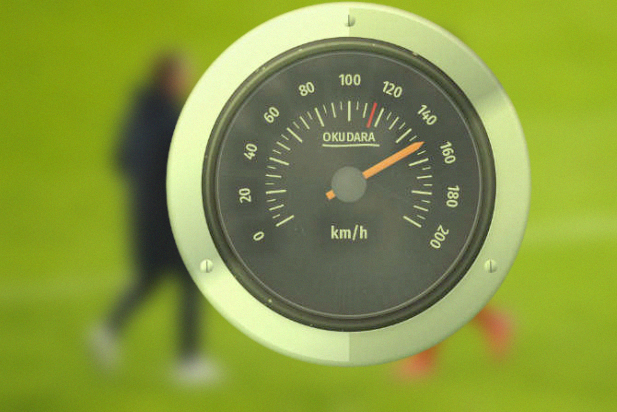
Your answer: 150 km/h
